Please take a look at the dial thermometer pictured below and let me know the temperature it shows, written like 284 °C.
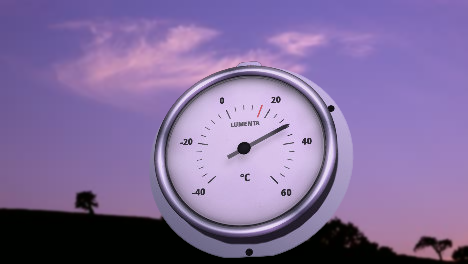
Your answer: 32 °C
